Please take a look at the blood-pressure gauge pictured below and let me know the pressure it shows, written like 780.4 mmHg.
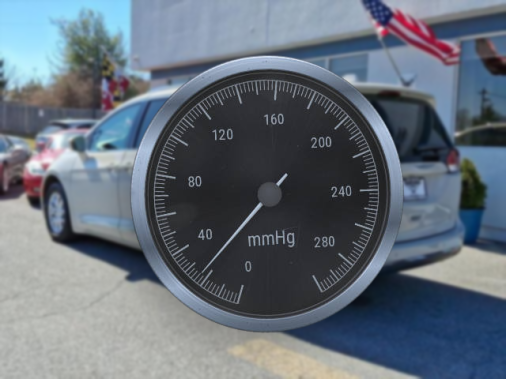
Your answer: 24 mmHg
